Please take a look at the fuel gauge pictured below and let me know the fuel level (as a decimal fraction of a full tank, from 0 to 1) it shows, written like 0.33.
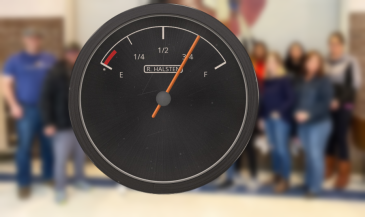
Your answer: 0.75
